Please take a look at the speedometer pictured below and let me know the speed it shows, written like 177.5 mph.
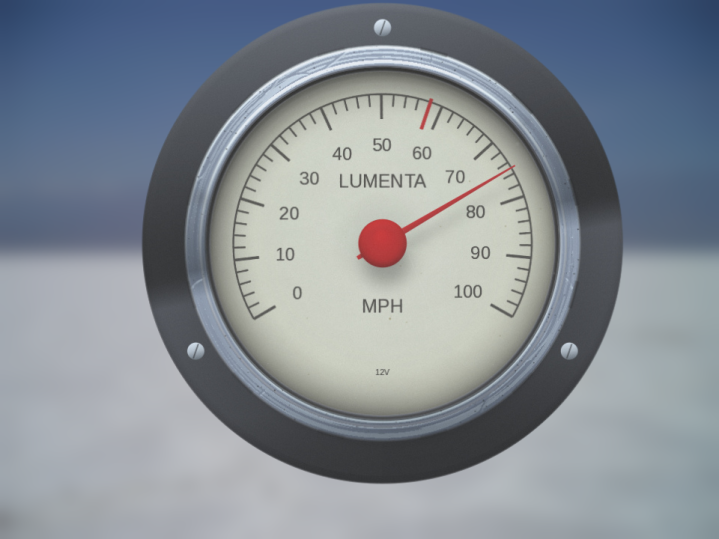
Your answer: 75 mph
